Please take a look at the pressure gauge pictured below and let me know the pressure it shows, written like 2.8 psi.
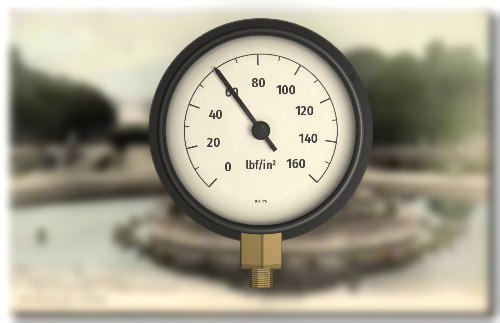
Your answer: 60 psi
